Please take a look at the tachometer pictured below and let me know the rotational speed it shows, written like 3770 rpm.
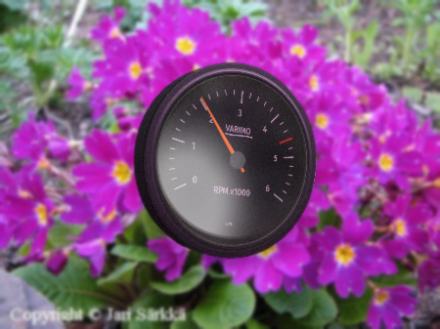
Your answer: 2000 rpm
